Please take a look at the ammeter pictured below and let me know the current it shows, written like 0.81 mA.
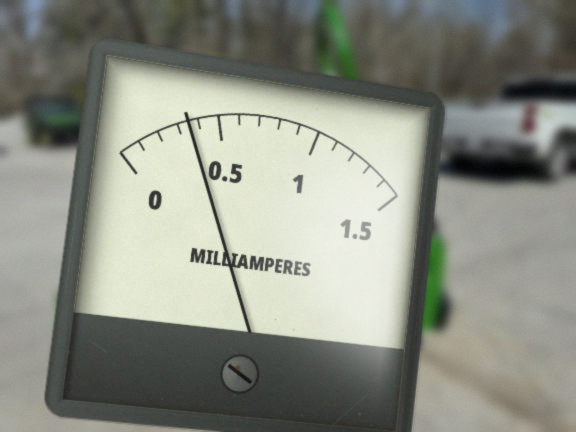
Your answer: 0.35 mA
